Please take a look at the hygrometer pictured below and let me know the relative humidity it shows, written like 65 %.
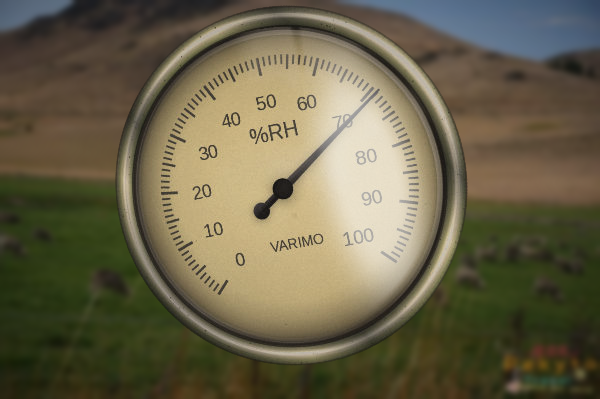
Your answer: 71 %
